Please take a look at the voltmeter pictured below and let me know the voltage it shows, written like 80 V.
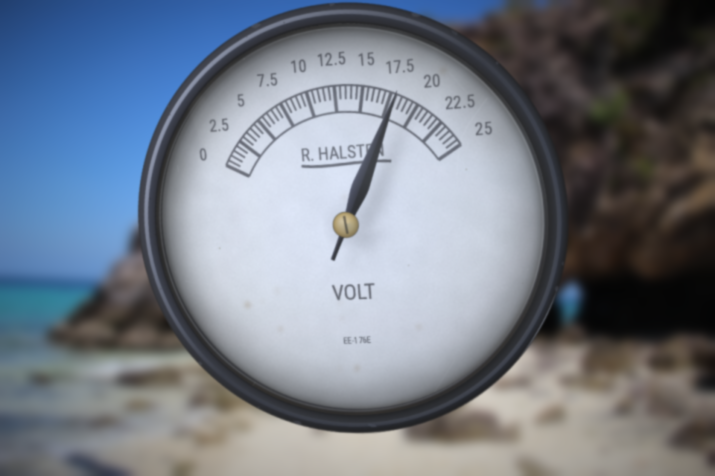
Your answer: 18 V
